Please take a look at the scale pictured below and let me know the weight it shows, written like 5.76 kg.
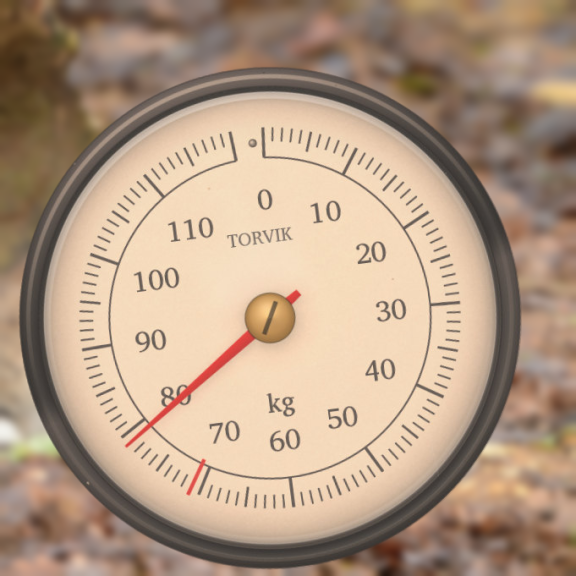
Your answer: 79 kg
